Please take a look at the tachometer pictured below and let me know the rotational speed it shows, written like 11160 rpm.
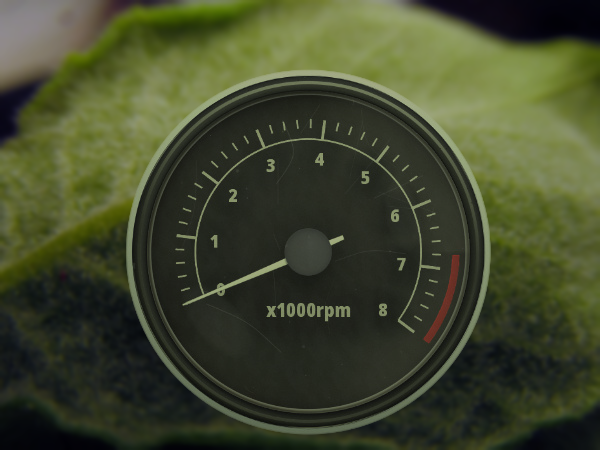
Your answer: 0 rpm
